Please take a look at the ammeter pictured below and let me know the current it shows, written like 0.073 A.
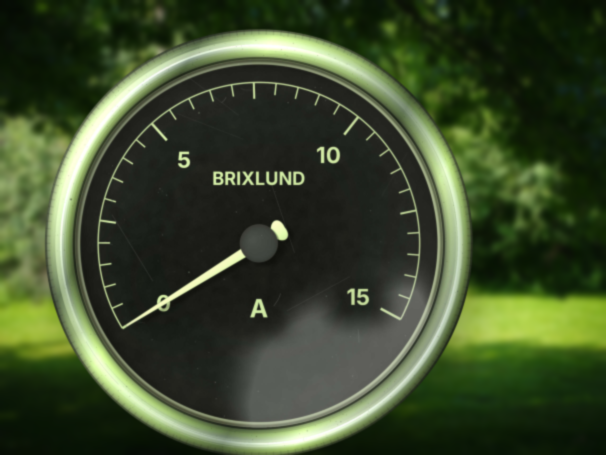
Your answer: 0 A
